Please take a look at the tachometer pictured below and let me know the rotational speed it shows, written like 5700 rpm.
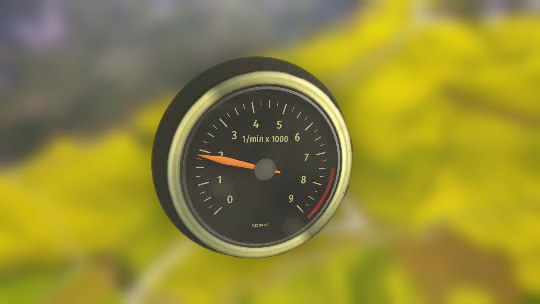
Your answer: 1875 rpm
